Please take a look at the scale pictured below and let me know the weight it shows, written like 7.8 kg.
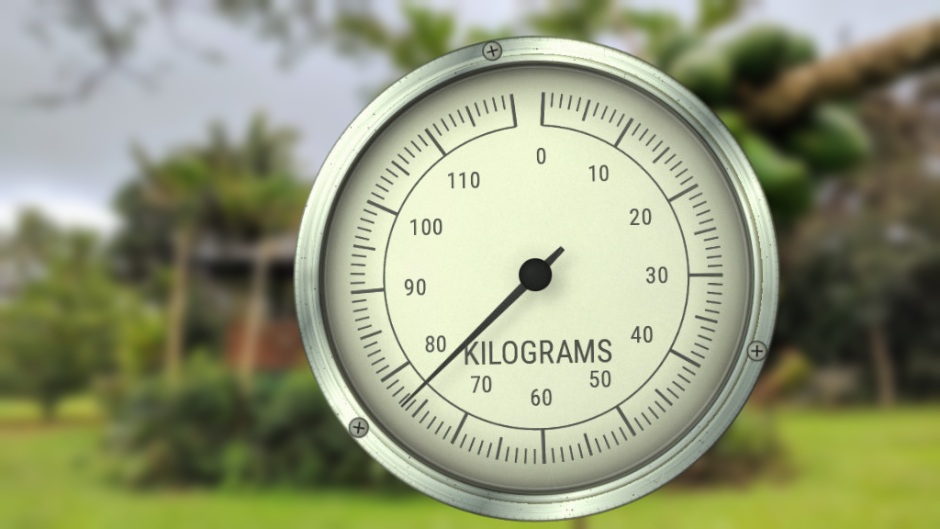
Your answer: 76.5 kg
